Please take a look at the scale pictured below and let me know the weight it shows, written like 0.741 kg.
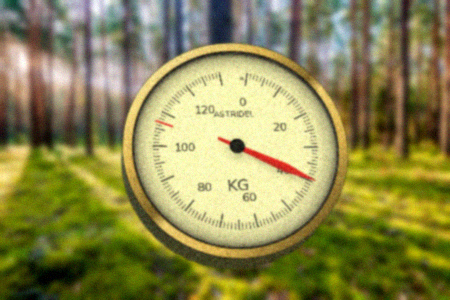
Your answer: 40 kg
